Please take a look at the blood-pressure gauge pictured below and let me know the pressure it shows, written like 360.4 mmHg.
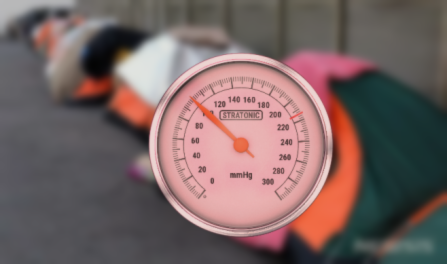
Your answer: 100 mmHg
